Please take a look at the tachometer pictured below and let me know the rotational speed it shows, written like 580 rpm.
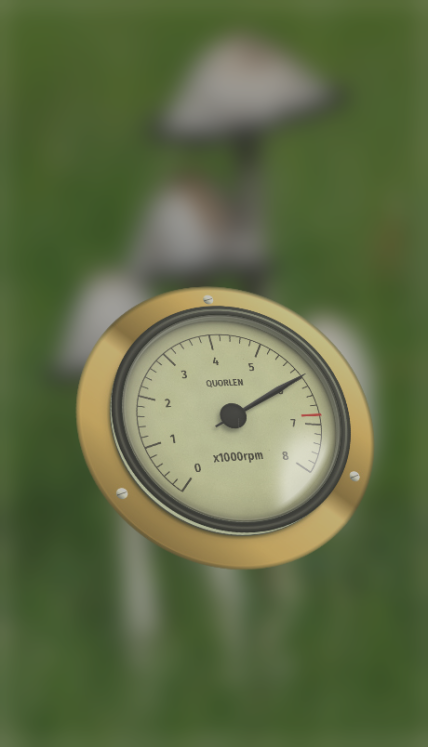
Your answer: 6000 rpm
